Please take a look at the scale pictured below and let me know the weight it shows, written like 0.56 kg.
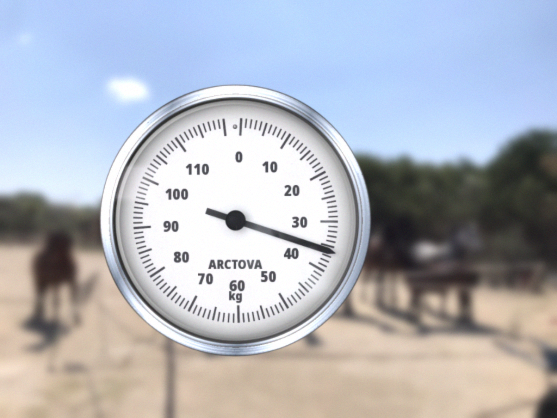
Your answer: 36 kg
